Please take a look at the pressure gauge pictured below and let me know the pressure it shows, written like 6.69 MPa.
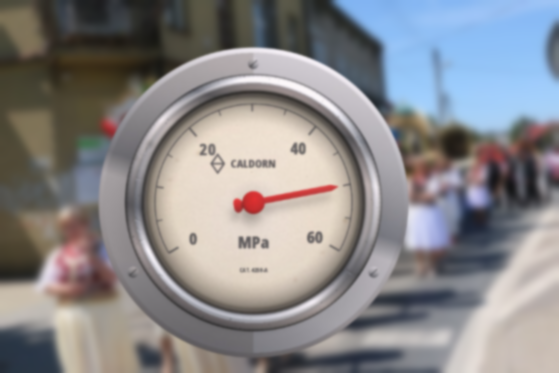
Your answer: 50 MPa
